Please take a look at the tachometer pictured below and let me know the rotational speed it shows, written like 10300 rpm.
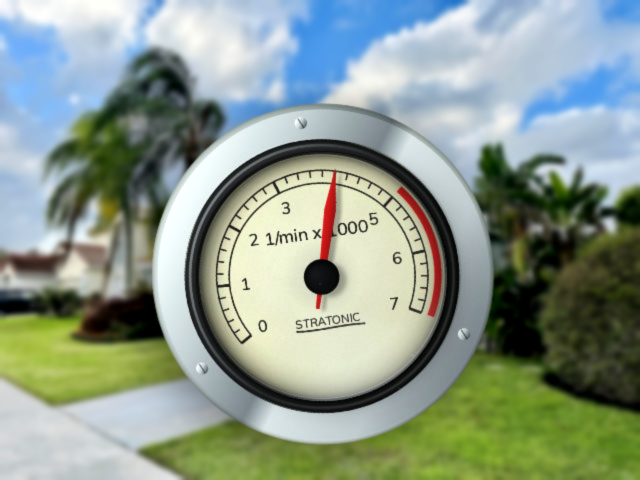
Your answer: 4000 rpm
